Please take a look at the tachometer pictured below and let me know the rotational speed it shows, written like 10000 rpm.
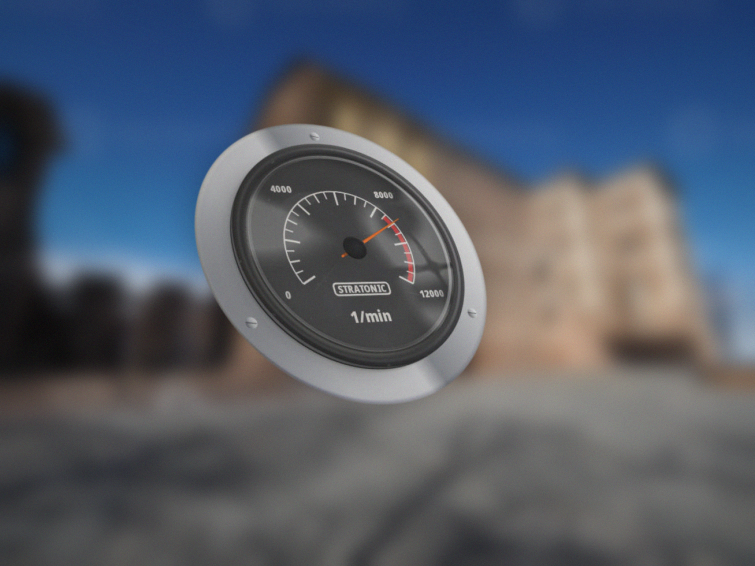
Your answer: 9000 rpm
